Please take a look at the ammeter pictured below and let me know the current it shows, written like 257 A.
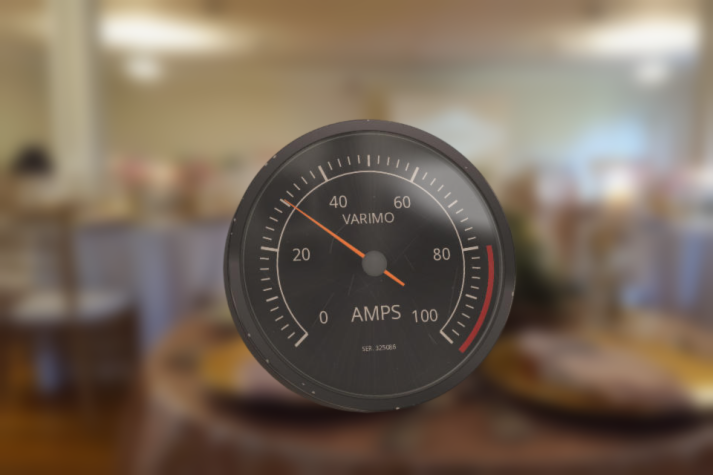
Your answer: 30 A
